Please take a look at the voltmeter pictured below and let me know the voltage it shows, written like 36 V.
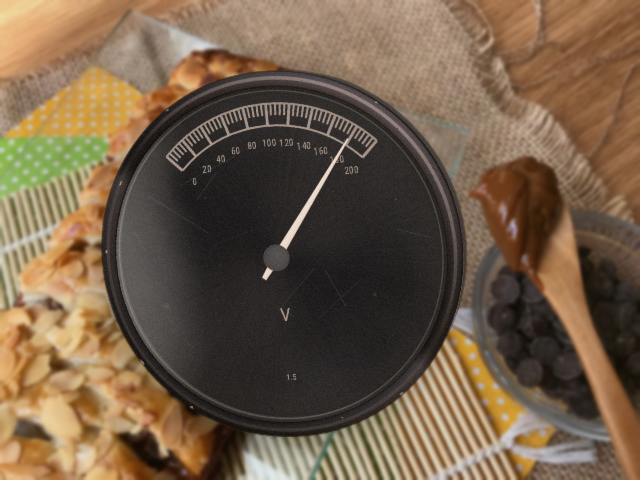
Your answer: 180 V
